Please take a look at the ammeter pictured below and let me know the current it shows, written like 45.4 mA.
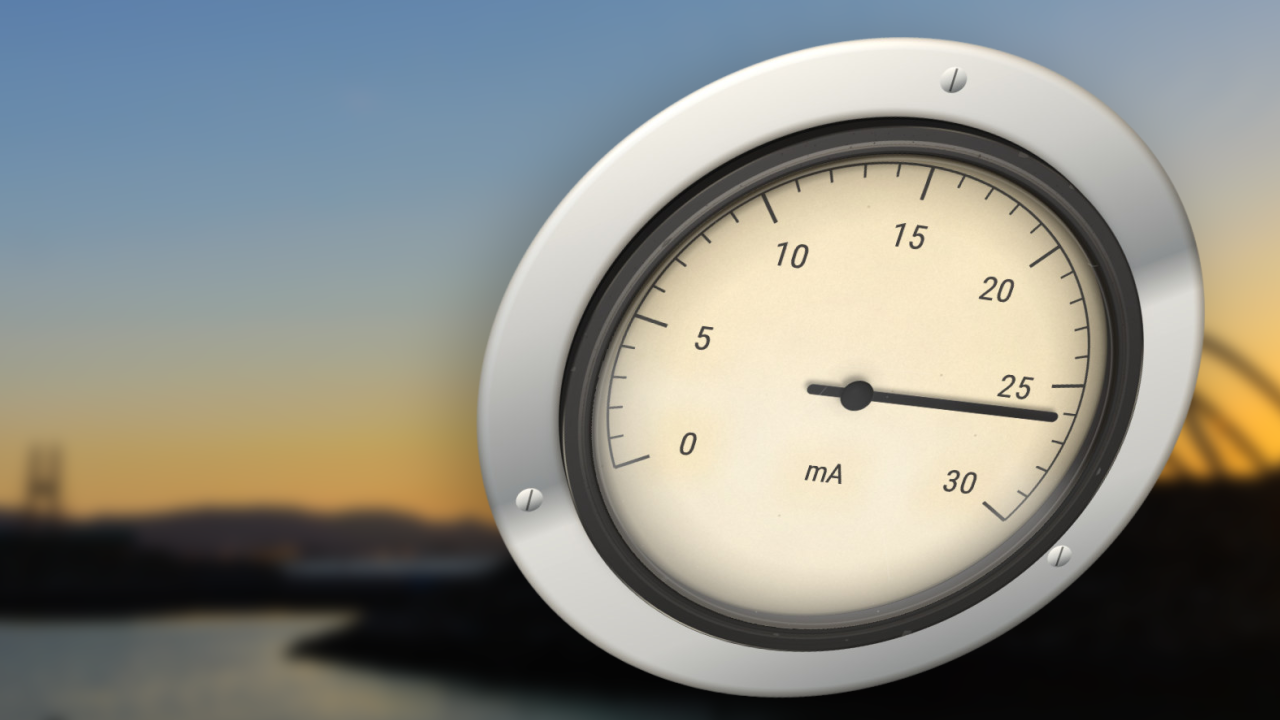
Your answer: 26 mA
